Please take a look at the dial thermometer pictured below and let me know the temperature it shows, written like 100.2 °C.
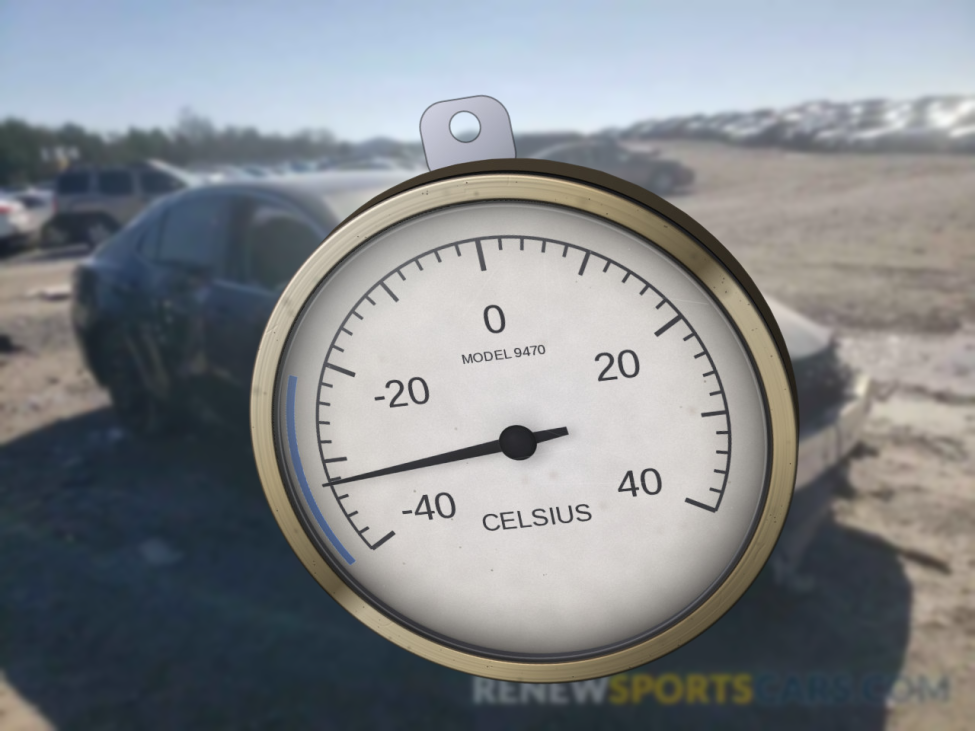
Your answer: -32 °C
